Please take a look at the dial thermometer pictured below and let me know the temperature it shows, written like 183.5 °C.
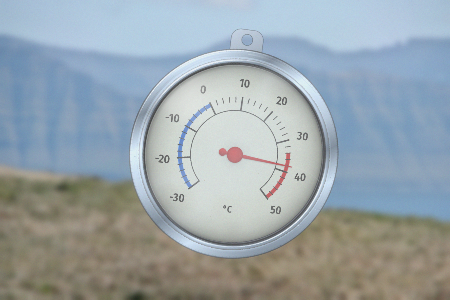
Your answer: 38 °C
